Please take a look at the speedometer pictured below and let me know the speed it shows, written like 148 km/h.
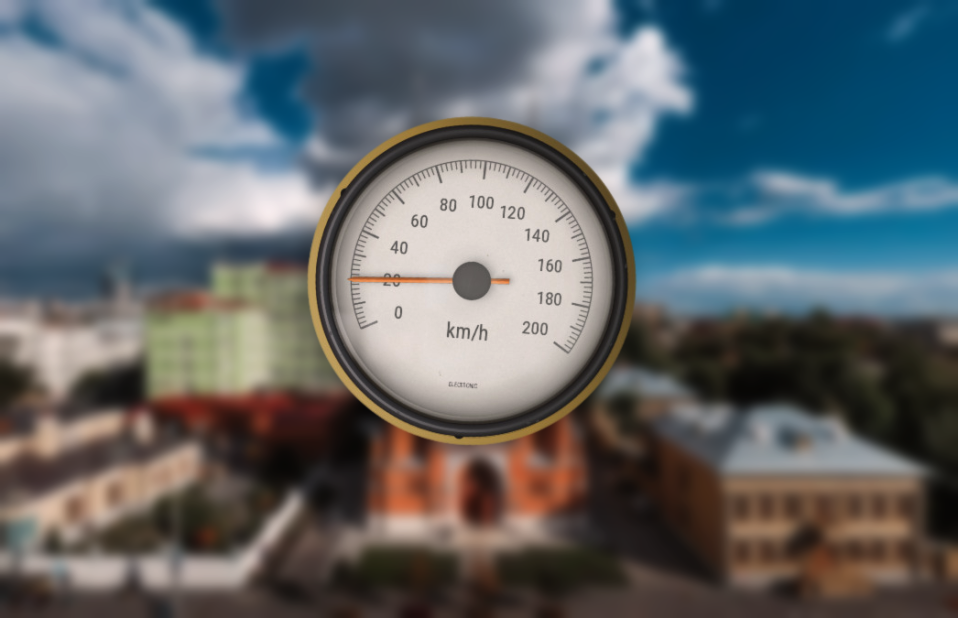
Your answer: 20 km/h
